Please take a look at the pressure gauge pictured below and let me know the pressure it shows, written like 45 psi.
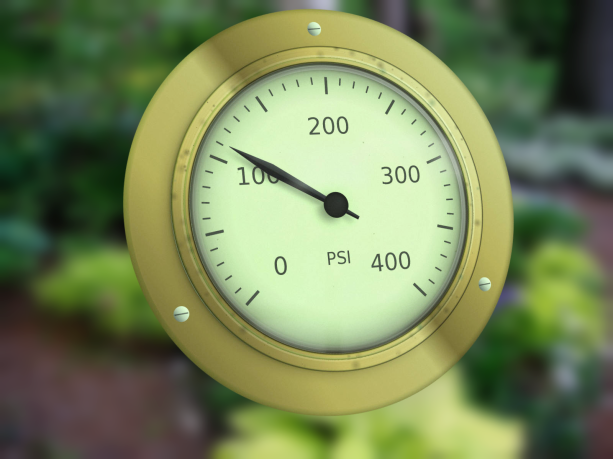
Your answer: 110 psi
